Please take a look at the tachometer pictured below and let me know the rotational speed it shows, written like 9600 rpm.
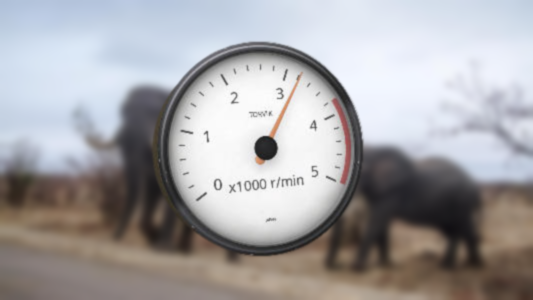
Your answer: 3200 rpm
